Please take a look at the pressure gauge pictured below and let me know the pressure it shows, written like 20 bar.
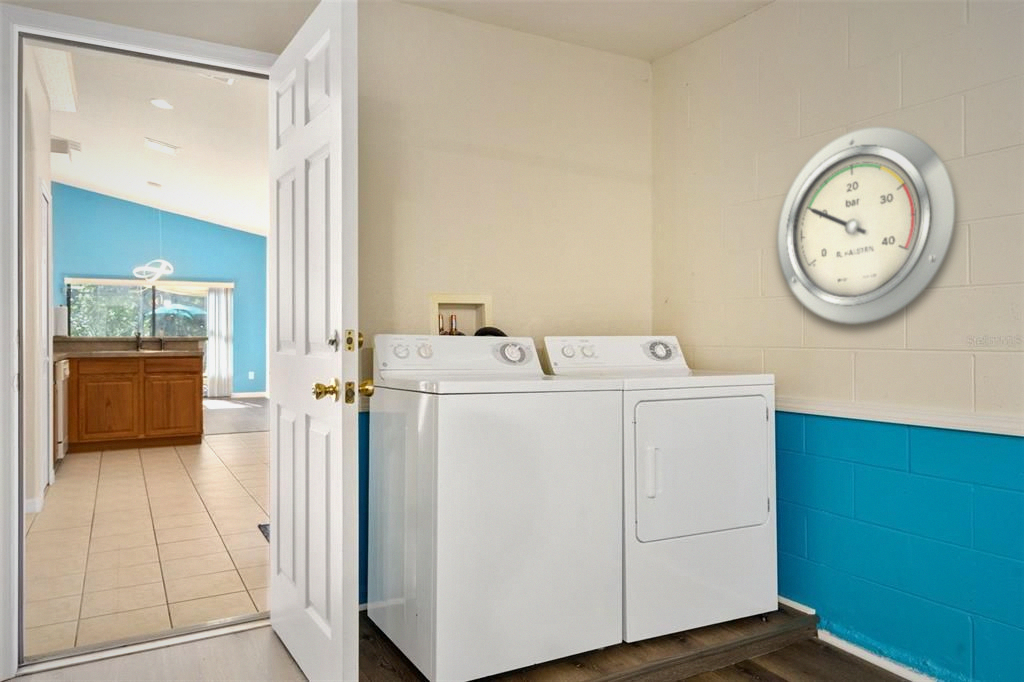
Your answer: 10 bar
